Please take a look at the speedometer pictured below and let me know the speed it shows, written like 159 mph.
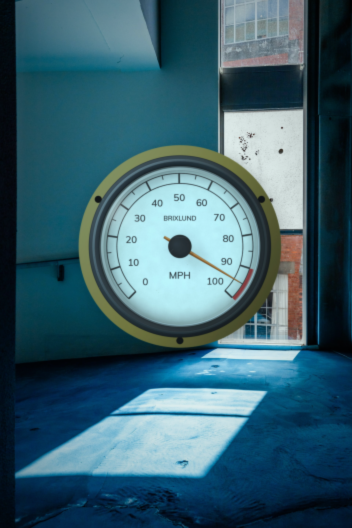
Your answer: 95 mph
